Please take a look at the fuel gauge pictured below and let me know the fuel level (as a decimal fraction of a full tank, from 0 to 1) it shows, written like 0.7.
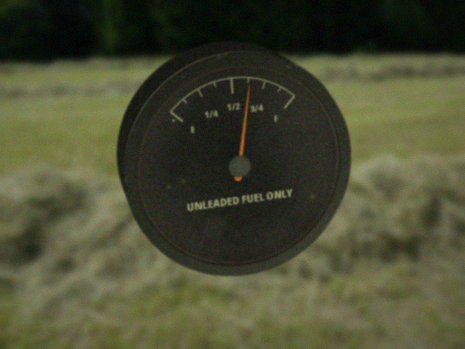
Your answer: 0.625
